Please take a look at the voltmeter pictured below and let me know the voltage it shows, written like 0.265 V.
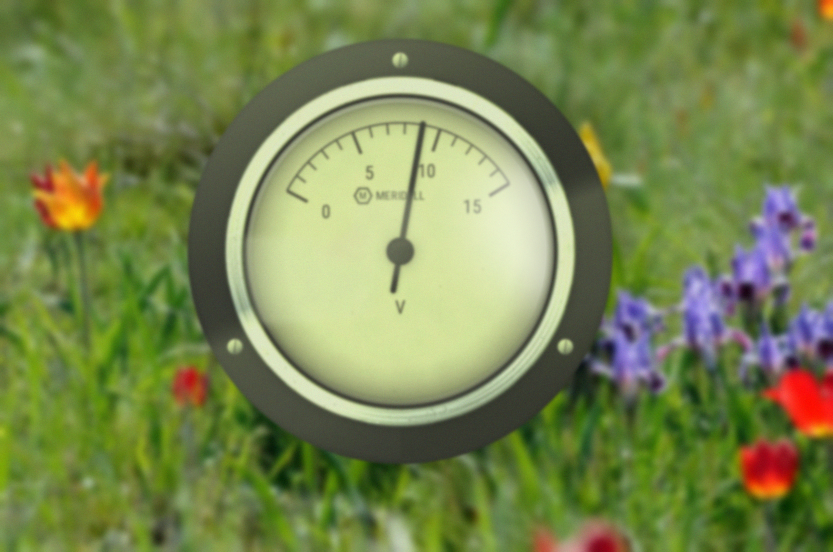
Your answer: 9 V
